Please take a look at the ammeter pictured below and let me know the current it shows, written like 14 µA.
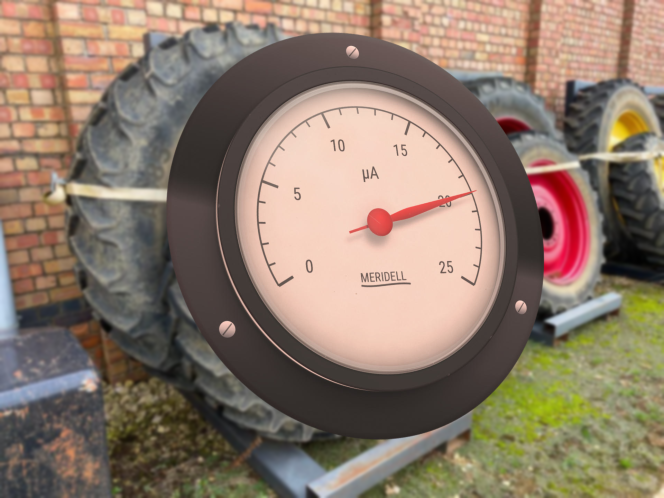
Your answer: 20 µA
